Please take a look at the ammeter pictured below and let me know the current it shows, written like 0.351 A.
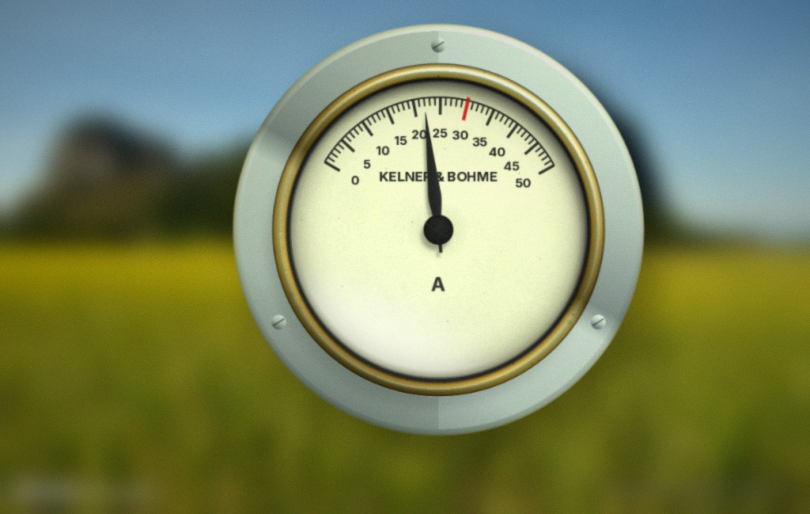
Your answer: 22 A
